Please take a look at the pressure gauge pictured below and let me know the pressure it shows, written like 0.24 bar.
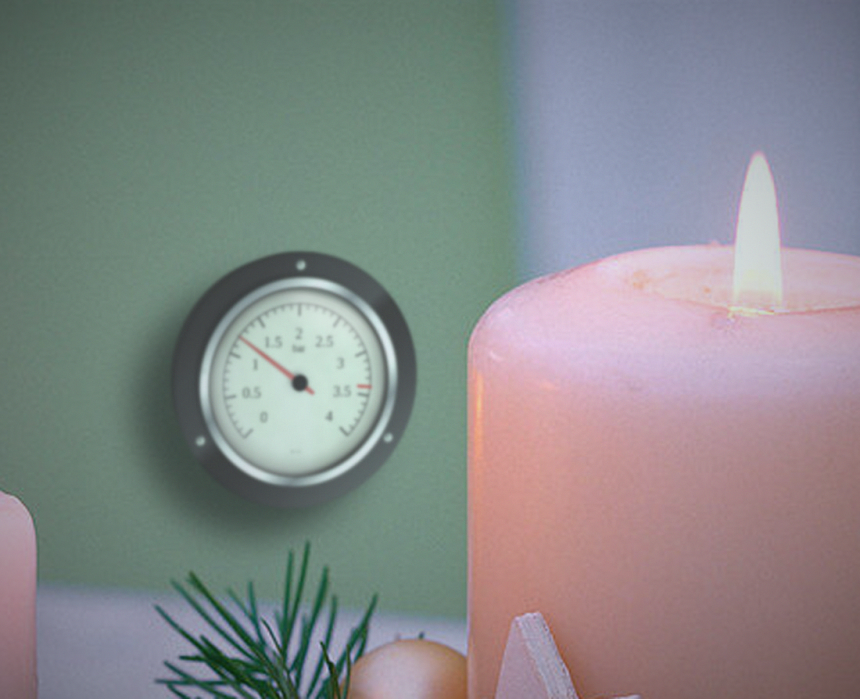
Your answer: 1.2 bar
